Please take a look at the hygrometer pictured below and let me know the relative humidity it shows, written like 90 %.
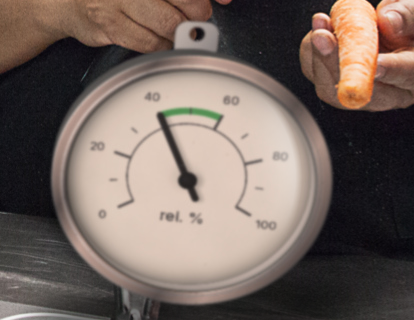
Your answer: 40 %
